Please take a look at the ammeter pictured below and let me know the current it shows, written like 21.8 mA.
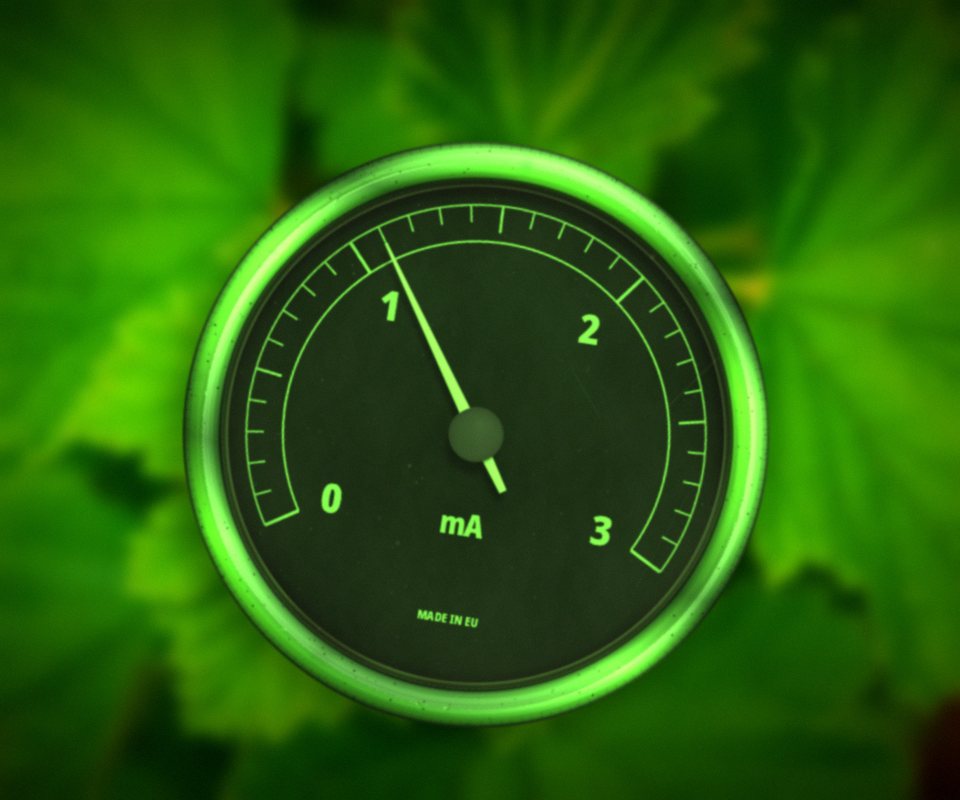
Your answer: 1.1 mA
